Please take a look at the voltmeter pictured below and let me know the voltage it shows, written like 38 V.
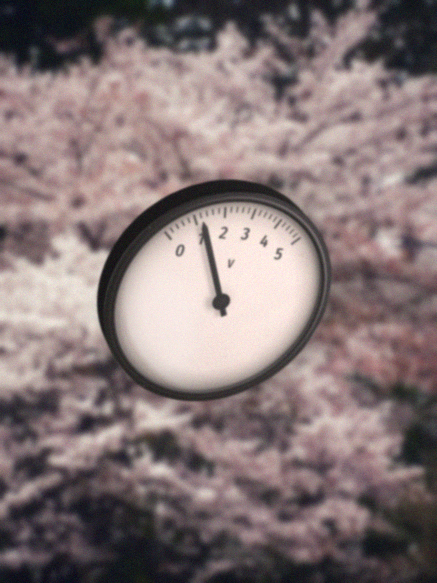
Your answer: 1.2 V
